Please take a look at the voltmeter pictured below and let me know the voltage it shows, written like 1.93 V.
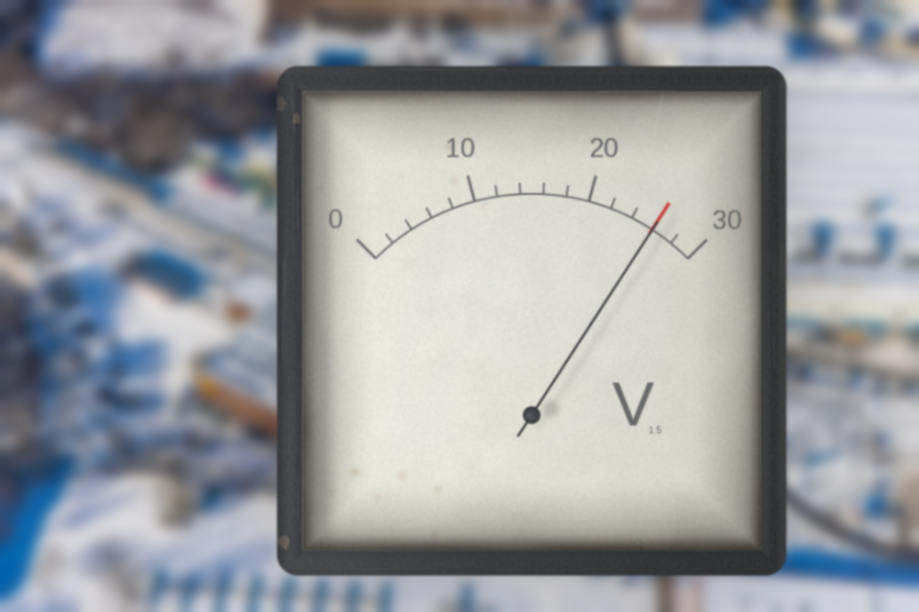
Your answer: 26 V
